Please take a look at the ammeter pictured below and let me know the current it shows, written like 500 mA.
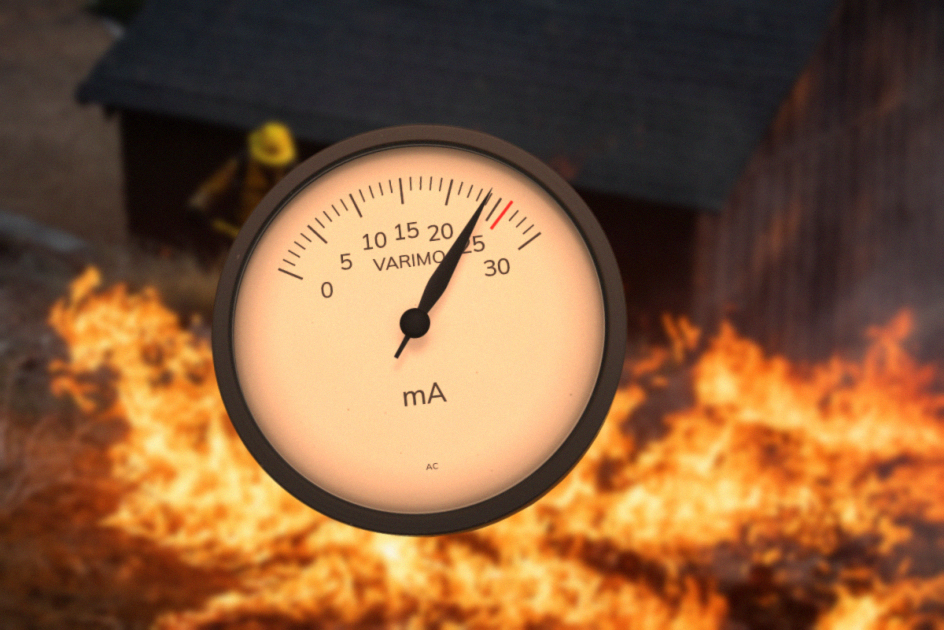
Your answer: 24 mA
